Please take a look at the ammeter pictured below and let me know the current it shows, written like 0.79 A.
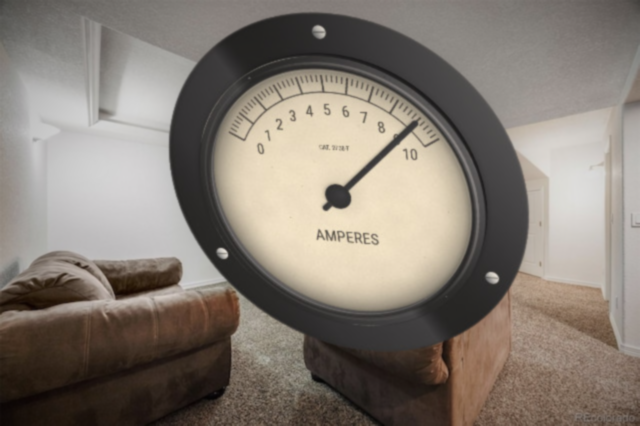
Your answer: 9 A
